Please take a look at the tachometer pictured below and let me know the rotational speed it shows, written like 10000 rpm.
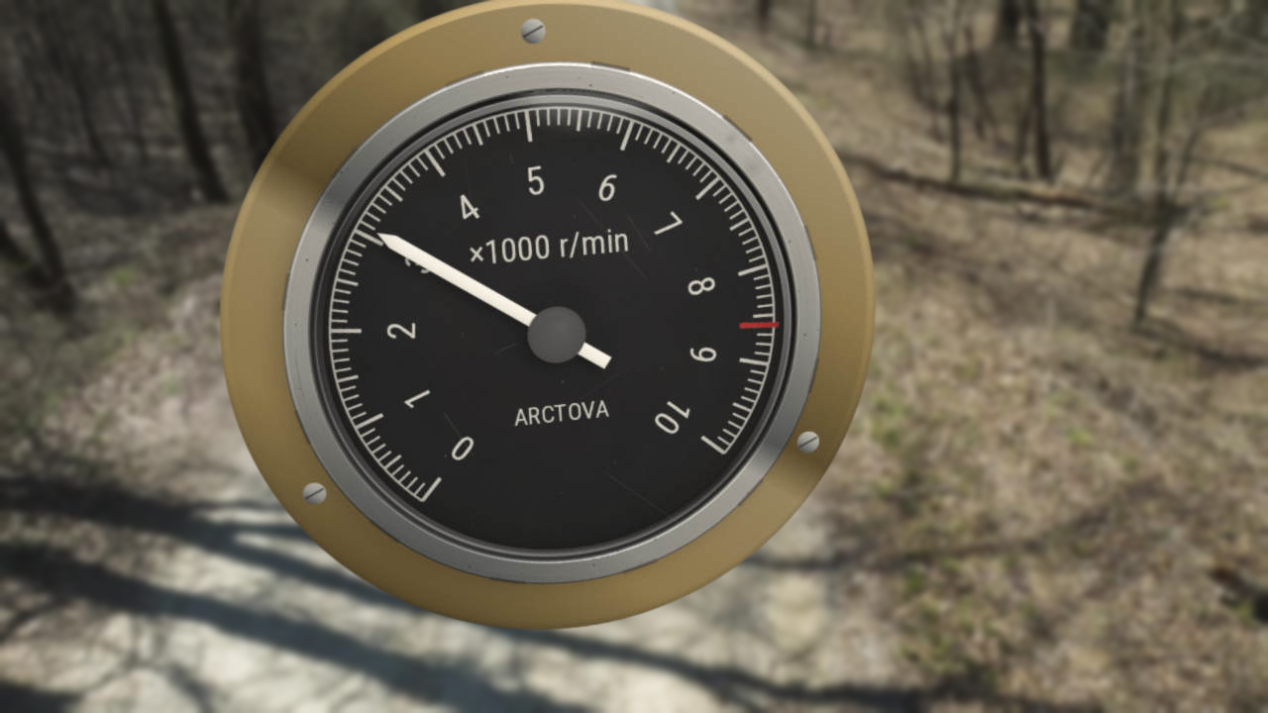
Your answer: 3100 rpm
